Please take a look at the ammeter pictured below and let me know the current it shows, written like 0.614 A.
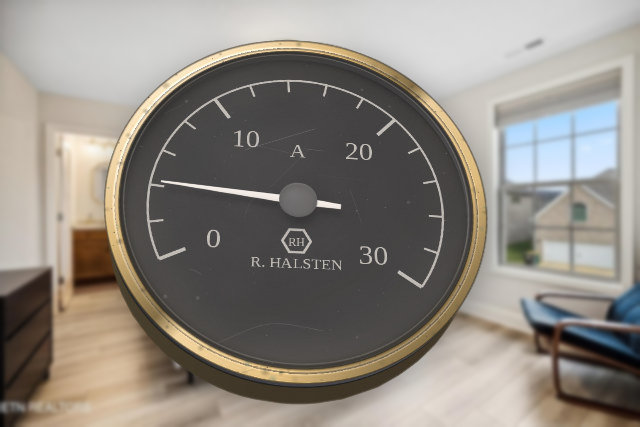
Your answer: 4 A
